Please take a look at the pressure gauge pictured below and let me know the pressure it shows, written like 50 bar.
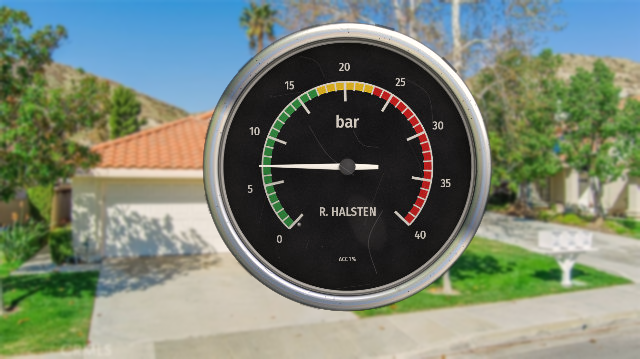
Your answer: 7 bar
